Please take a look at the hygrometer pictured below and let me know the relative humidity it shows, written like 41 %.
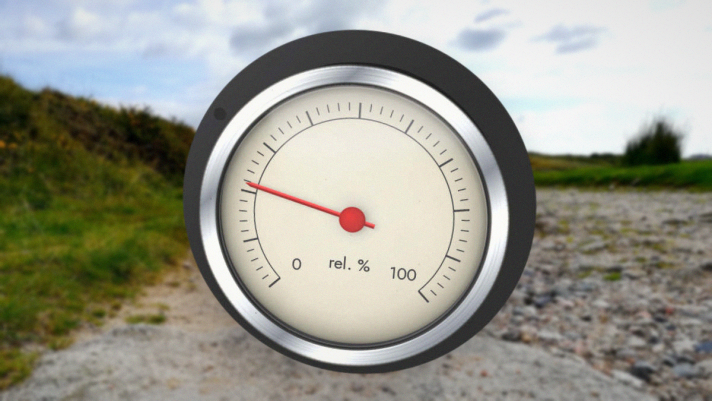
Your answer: 22 %
